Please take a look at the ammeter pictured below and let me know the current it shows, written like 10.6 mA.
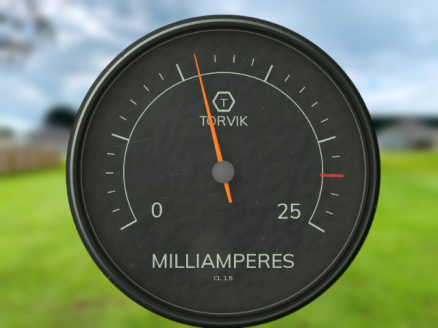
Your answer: 11 mA
